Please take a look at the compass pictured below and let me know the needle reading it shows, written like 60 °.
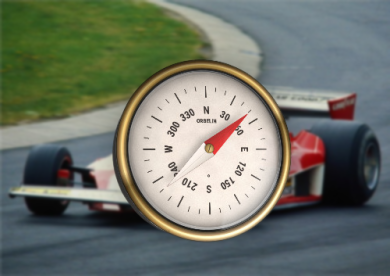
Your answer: 50 °
